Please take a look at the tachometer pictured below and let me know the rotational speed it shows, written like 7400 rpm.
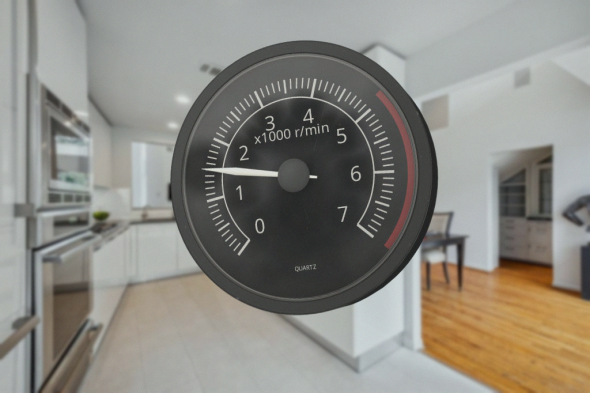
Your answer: 1500 rpm
